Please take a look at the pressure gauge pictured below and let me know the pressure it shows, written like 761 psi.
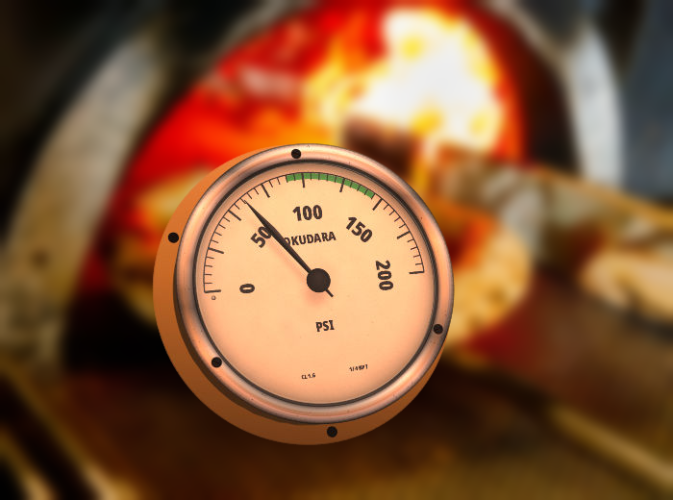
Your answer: 60 psi
